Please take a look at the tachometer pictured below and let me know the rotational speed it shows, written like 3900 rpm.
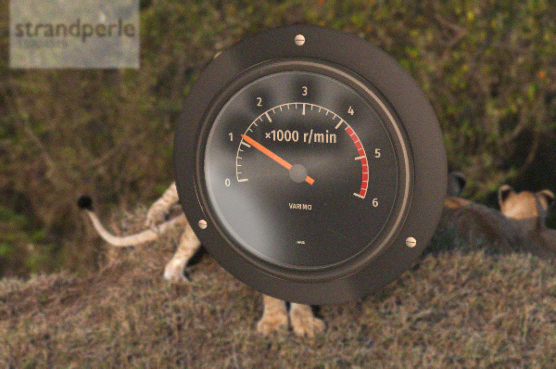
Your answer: 1200 rpm
